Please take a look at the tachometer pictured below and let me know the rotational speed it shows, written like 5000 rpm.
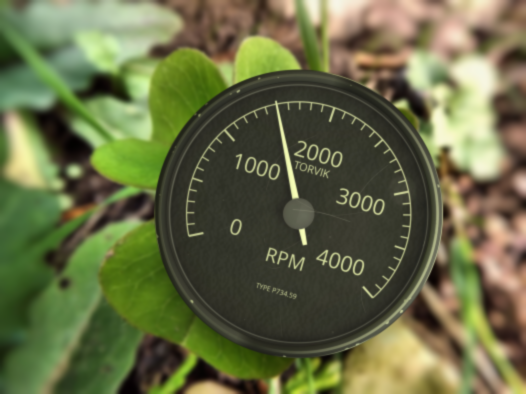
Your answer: 1500 rpm
